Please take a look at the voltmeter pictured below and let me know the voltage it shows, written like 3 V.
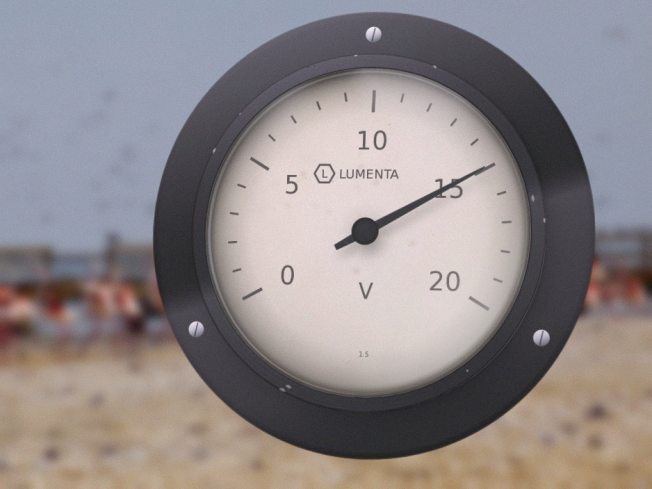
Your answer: 15 V
